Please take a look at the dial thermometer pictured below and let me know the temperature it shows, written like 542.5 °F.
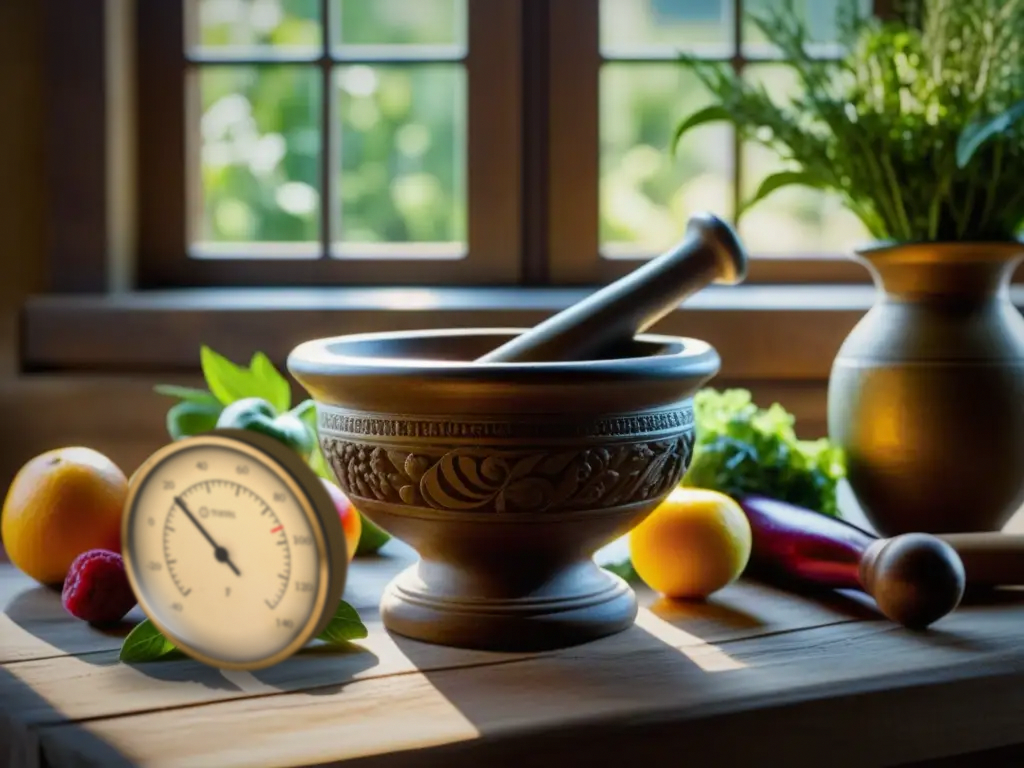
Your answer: 20 °F
